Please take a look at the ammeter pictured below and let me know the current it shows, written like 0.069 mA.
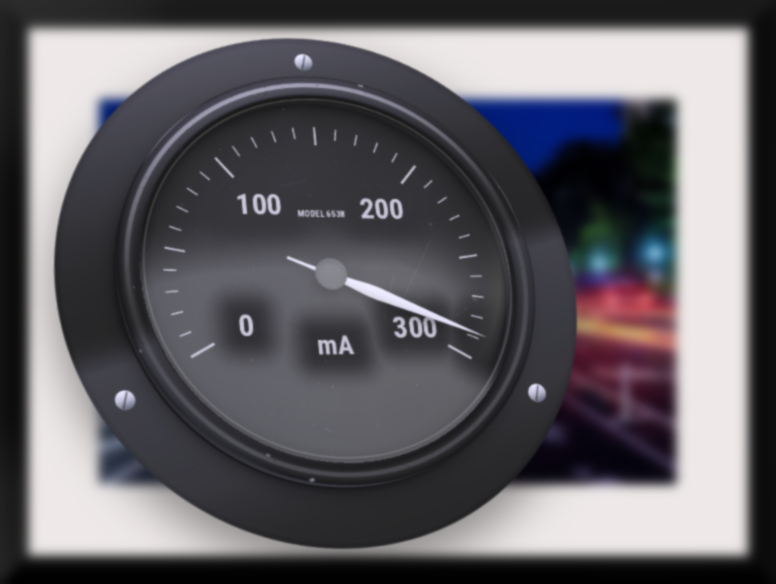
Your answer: 290 mA
